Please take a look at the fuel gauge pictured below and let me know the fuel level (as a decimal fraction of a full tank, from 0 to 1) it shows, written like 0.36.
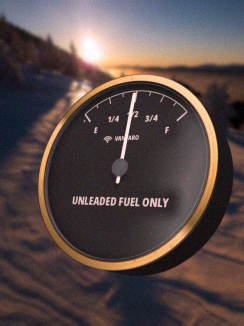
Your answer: 0.5
